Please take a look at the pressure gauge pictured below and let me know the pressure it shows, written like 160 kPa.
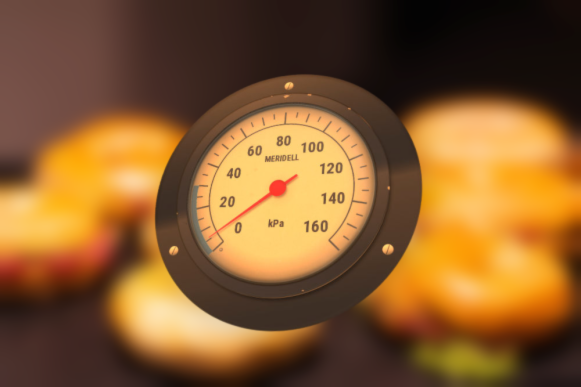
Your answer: 5 kPa
